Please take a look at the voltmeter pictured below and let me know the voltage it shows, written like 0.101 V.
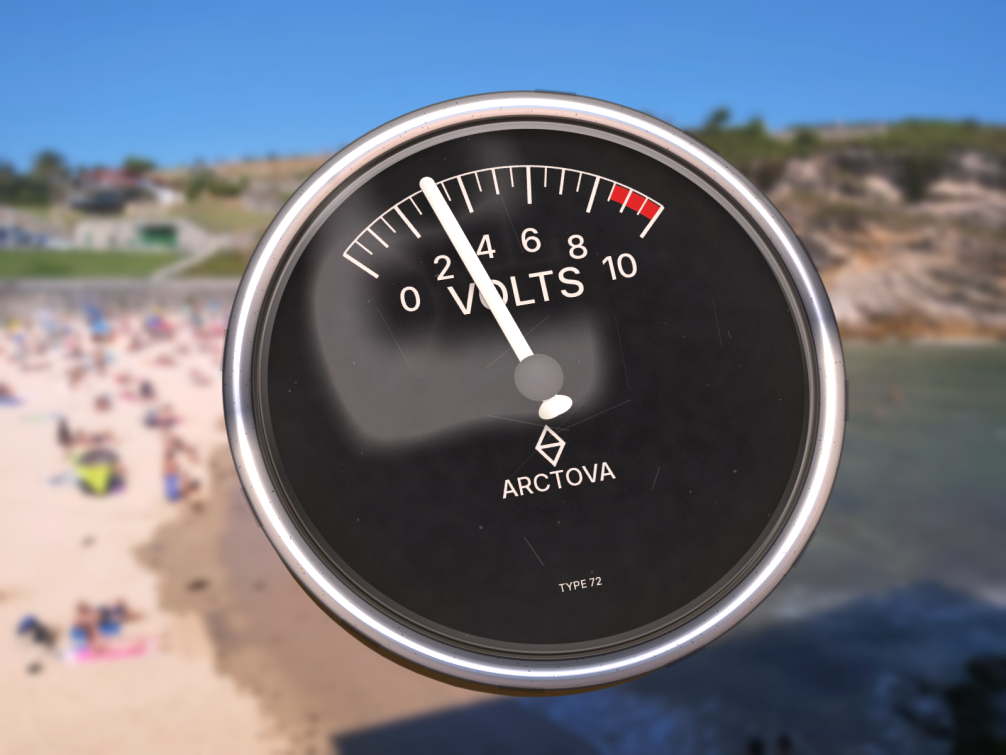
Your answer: 3 V
